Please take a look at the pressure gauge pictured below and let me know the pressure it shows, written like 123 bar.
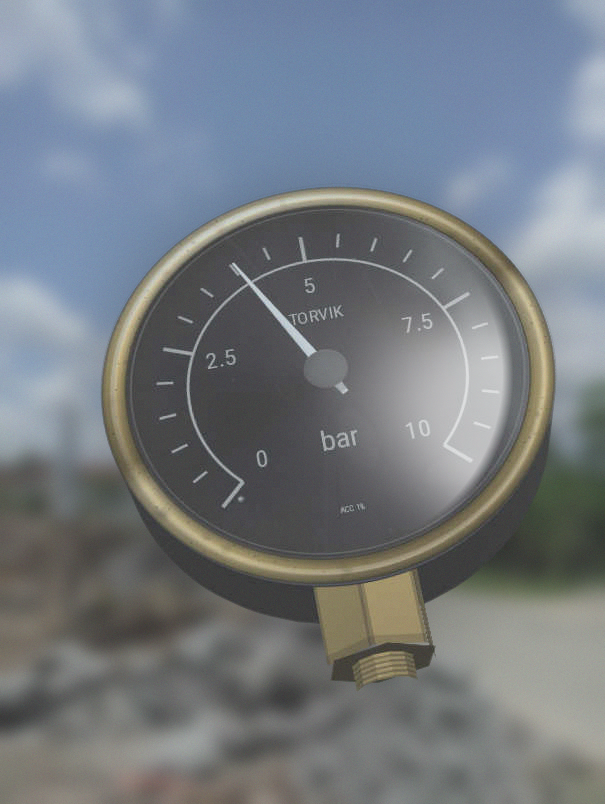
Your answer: 4 bar
